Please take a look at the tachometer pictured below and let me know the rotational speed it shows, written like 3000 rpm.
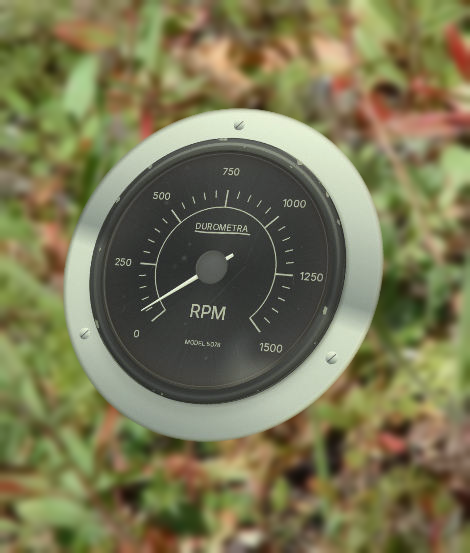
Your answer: 50 rpm
